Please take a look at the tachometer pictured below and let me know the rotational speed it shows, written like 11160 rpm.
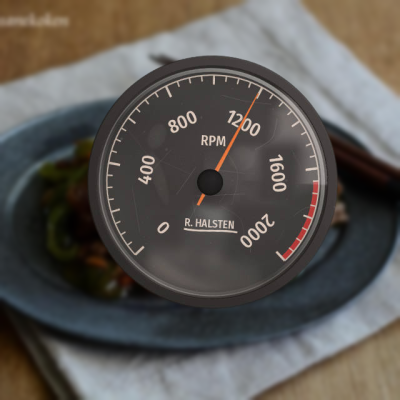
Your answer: 1200 rpm
